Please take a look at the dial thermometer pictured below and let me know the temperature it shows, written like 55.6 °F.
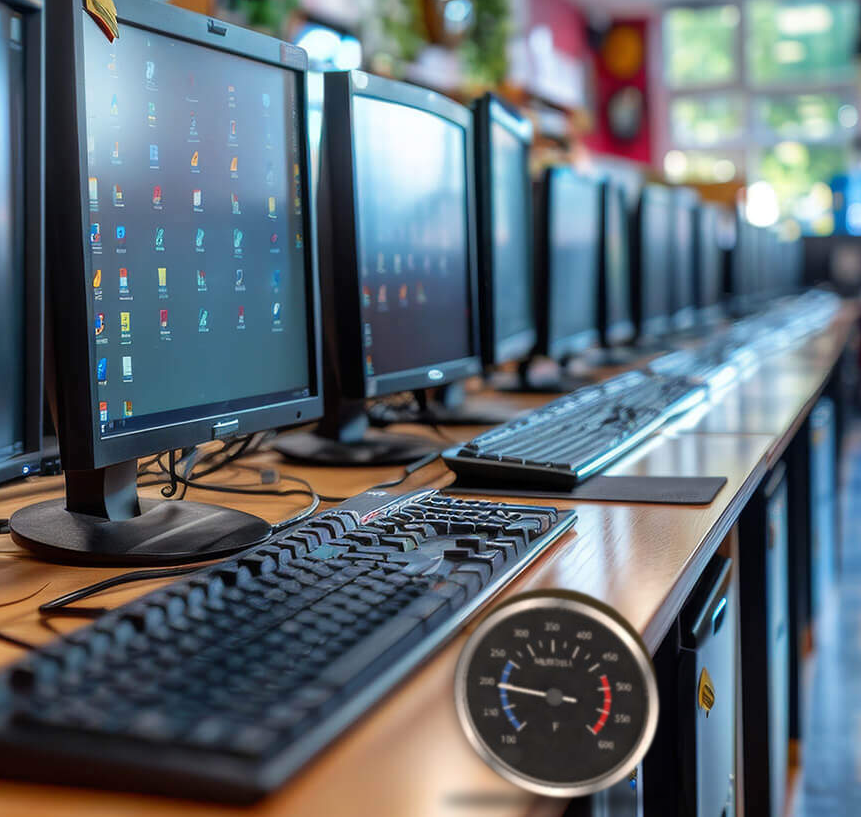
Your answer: 200 °F
